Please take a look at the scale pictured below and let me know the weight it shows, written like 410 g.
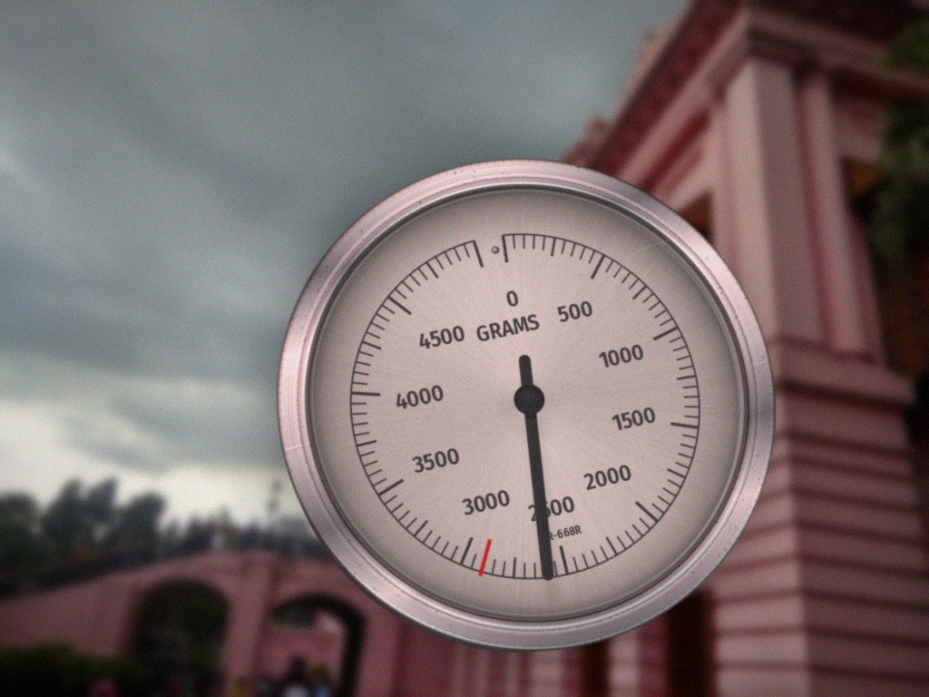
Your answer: 2600 g
